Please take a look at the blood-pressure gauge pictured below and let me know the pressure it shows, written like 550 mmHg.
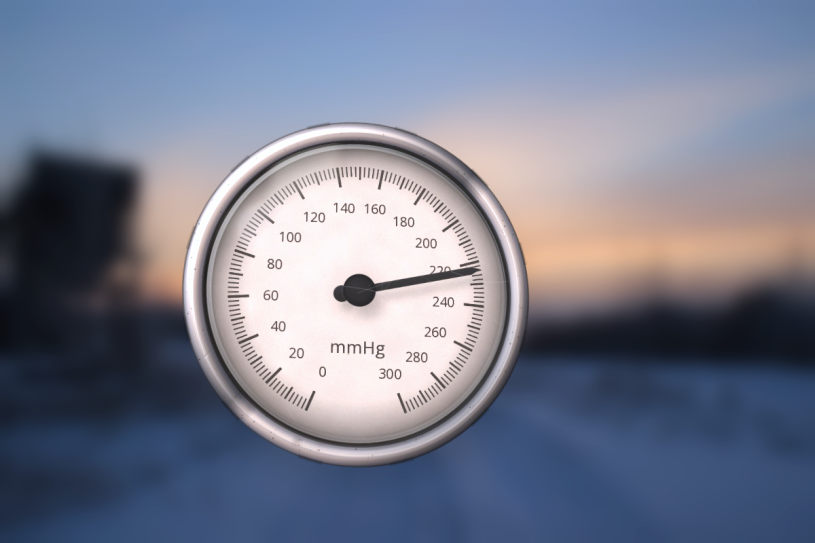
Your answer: 224 mmHg
